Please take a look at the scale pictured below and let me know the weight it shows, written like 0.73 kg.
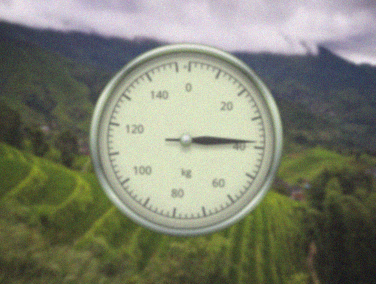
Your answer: 38 kg
